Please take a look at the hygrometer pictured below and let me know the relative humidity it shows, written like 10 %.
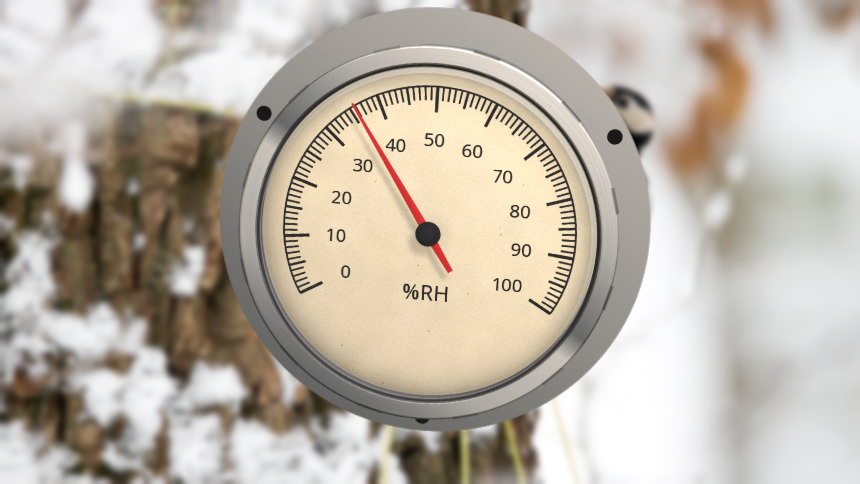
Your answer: 36 %
